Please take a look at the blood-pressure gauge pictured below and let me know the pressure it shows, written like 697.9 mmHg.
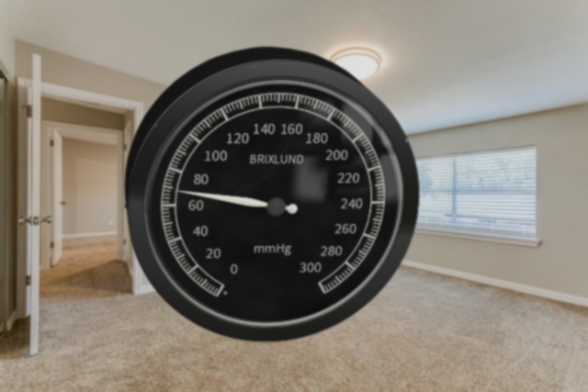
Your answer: 70 mmHg
